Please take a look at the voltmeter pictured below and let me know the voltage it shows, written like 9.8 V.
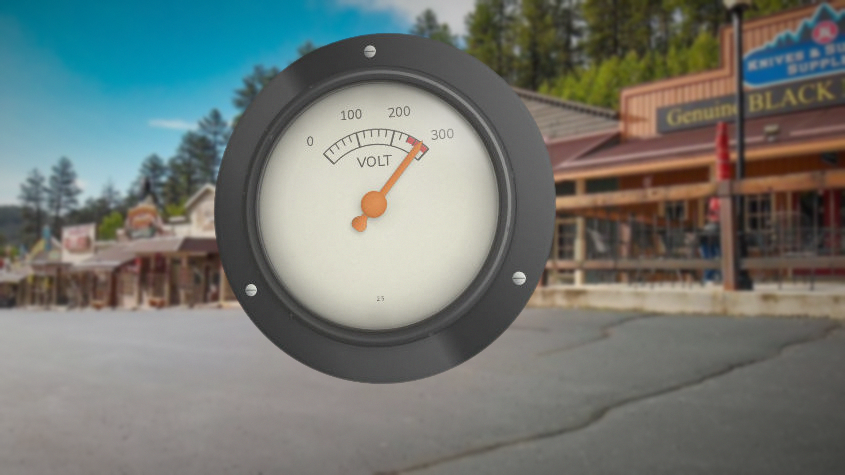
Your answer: 280 V
